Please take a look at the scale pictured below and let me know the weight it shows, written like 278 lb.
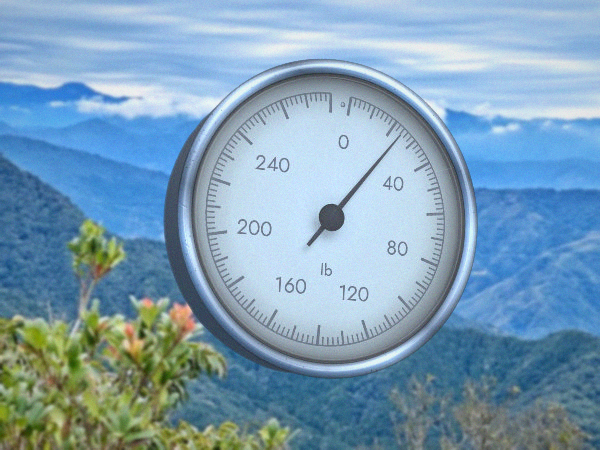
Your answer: 24 lb
